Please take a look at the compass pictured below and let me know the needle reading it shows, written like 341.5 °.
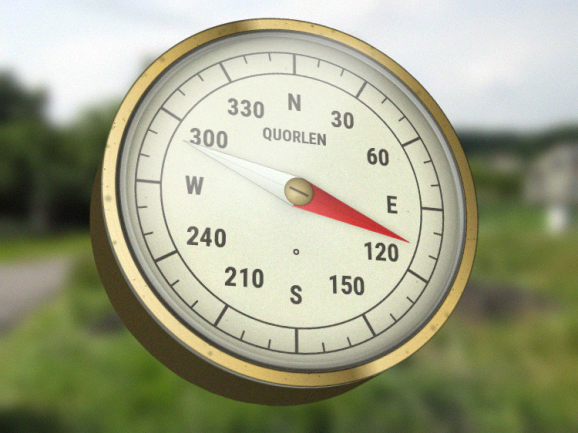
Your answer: 110 °
